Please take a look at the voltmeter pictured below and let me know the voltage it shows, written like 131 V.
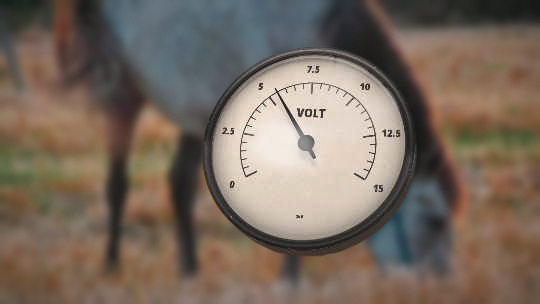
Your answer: 5.5 V
